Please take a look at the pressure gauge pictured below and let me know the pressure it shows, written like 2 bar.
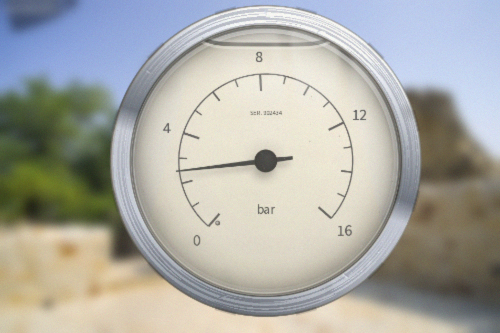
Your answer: 2.5 bar
